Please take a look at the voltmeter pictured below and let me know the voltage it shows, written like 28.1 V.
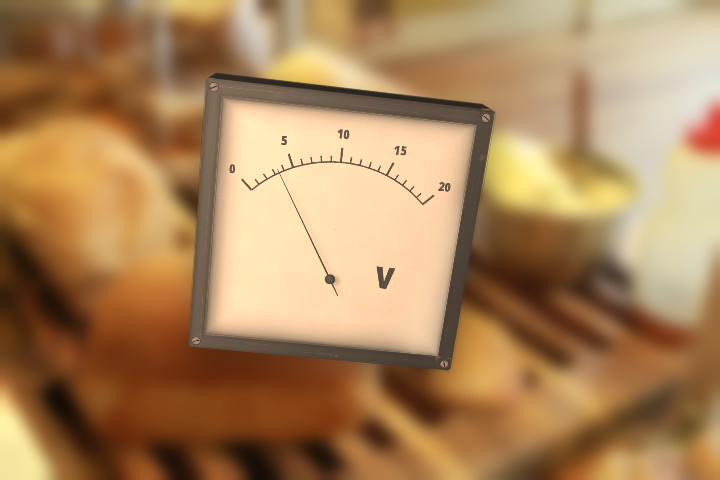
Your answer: 3.5 V
